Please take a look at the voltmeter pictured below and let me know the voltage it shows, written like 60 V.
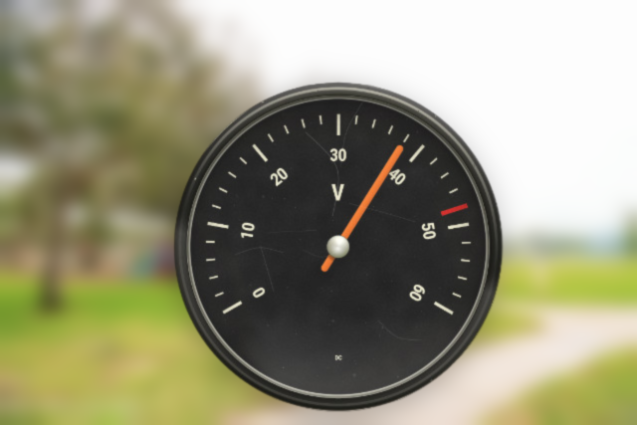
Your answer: 38 V
